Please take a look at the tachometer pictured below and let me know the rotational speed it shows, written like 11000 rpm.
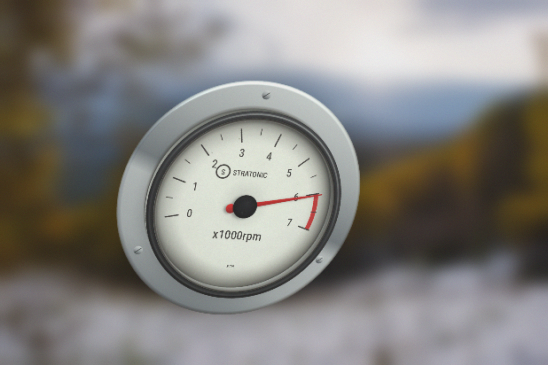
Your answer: 6000 rpm
